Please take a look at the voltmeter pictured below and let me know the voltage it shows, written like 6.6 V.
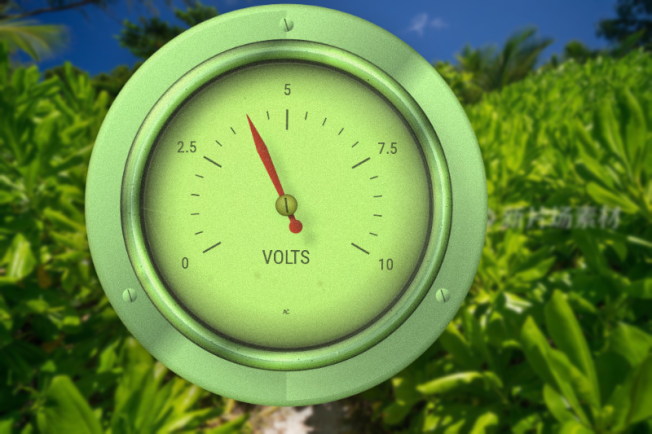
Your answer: 4 V
